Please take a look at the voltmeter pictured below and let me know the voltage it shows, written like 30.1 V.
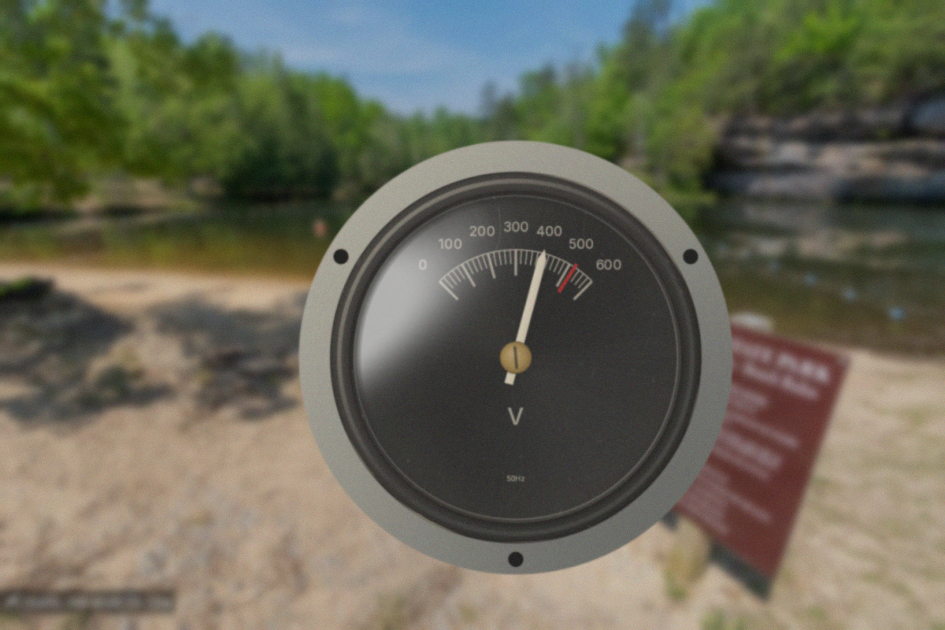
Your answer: 400 V
